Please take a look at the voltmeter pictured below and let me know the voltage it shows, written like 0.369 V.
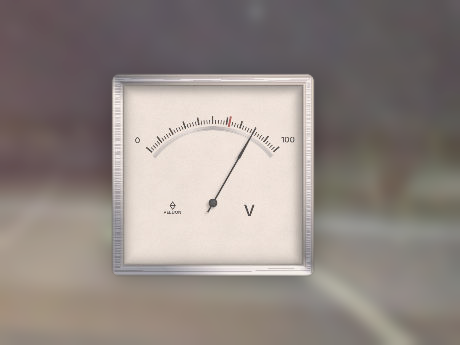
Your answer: 80 V
